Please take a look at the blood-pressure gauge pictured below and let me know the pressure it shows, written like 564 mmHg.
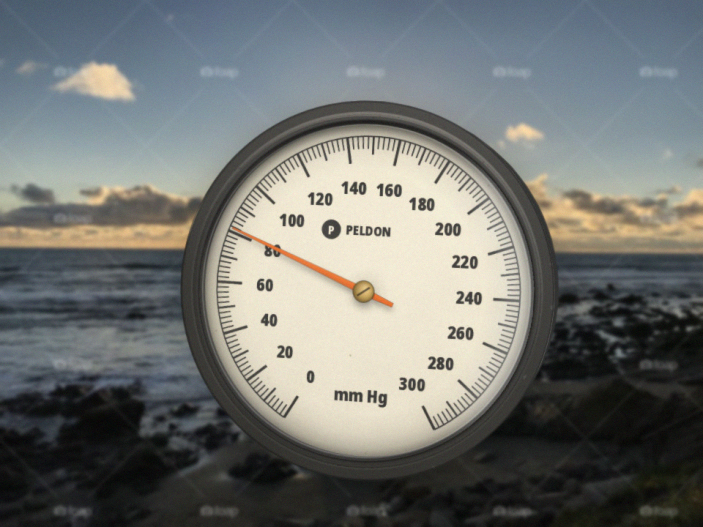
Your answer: 82 mmHg
